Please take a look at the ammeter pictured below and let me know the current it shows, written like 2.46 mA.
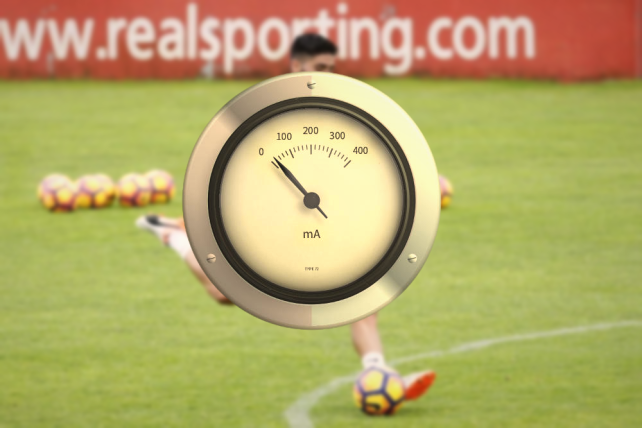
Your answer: 20 mA
